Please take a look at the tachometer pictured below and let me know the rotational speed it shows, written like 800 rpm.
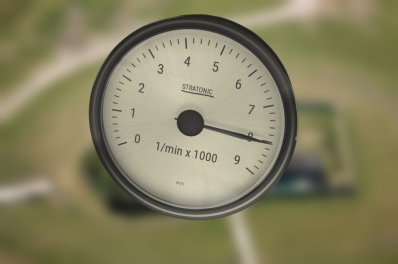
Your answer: 8000 rpm
